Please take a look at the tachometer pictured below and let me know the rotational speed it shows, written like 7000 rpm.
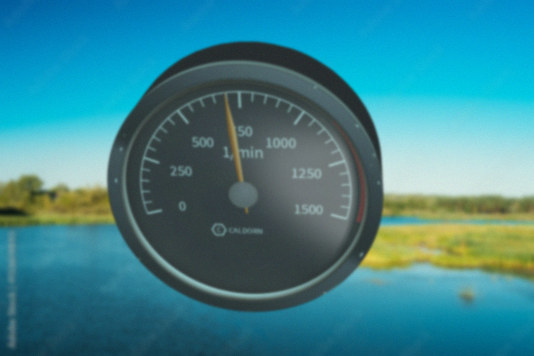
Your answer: 700 rpm
